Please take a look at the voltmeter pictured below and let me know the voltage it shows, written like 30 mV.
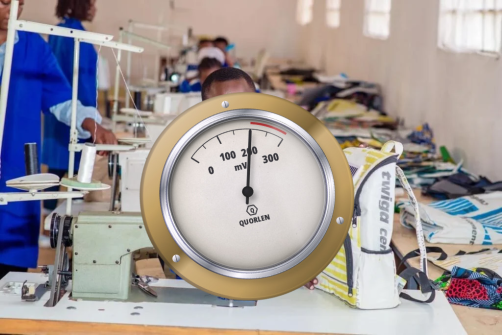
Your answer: 200 mV
